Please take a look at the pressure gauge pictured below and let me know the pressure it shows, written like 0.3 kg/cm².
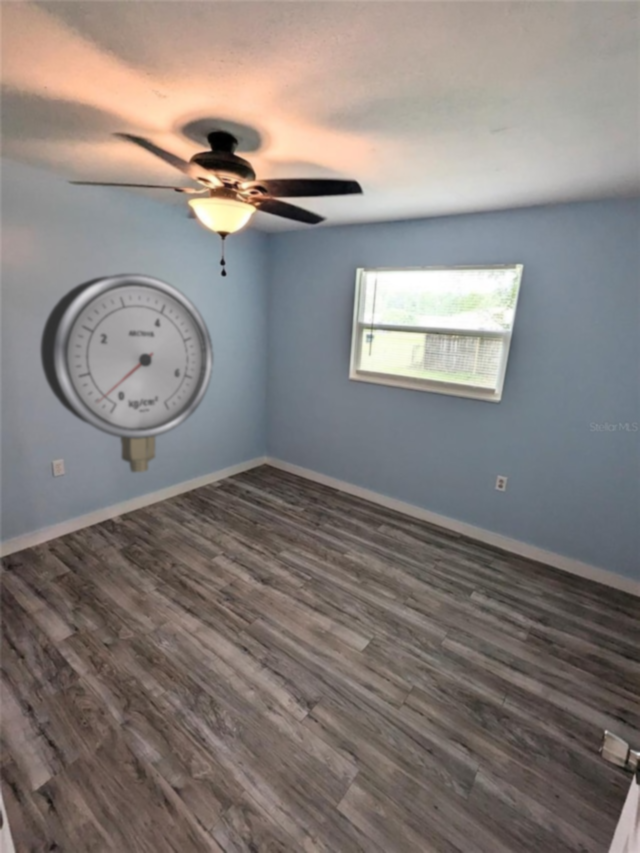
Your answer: 0.4 kg/cm²
